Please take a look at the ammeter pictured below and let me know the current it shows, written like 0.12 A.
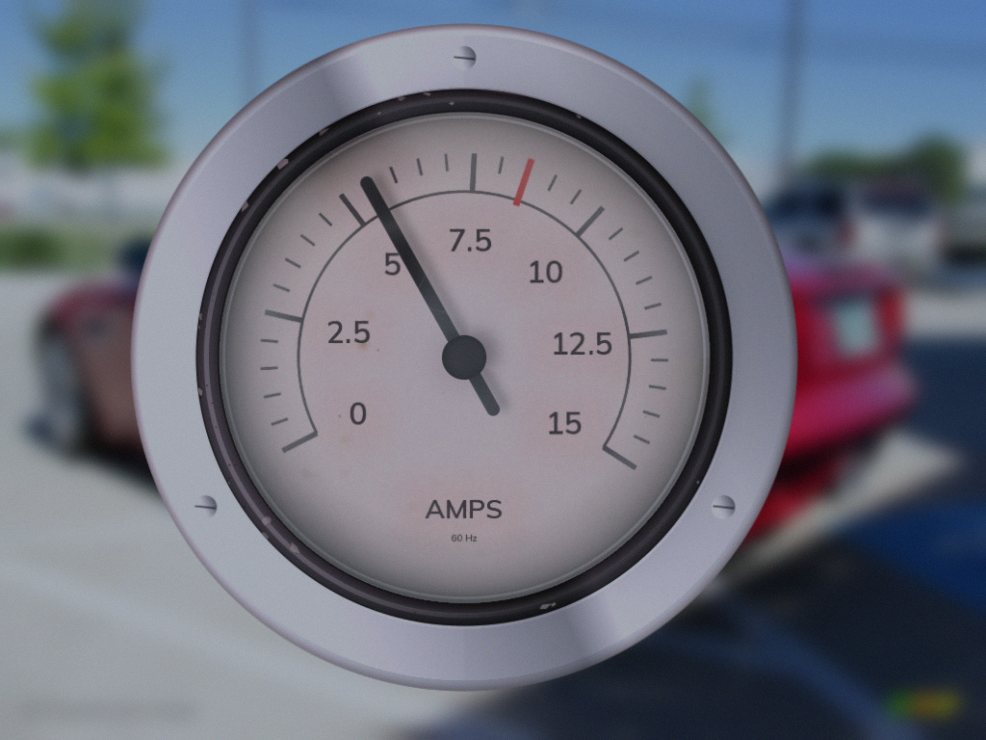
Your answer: 5.5 A
